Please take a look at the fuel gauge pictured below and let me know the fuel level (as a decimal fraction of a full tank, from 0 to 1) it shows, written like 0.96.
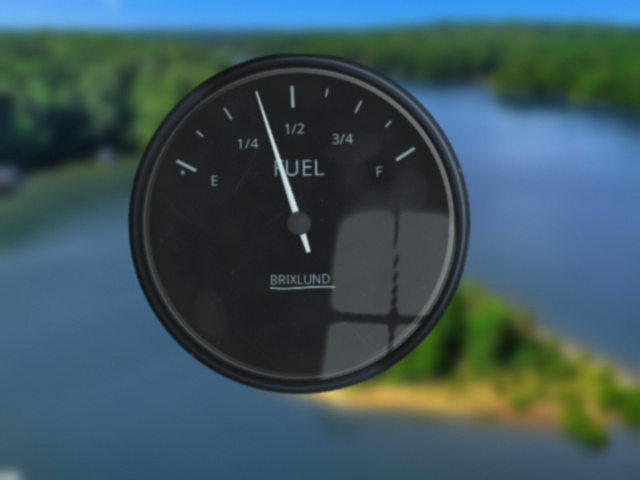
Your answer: 0.375
